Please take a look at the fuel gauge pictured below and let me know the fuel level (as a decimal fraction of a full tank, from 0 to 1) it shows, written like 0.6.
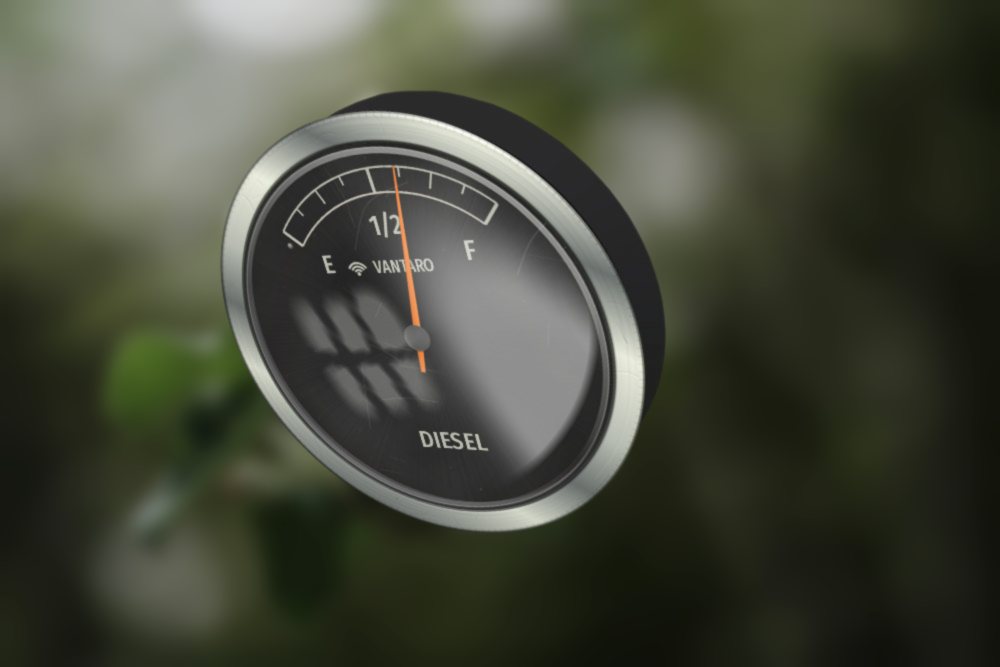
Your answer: 0.625
